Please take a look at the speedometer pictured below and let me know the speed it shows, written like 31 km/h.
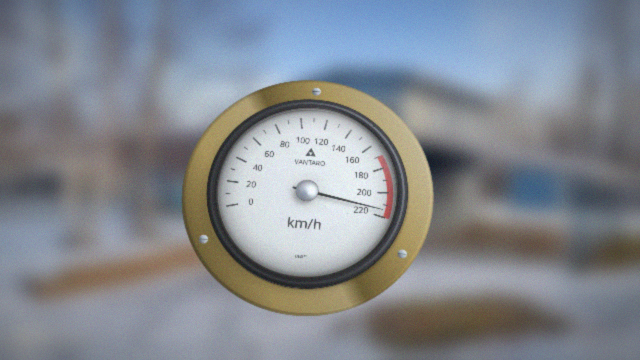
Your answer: 215 km/h
